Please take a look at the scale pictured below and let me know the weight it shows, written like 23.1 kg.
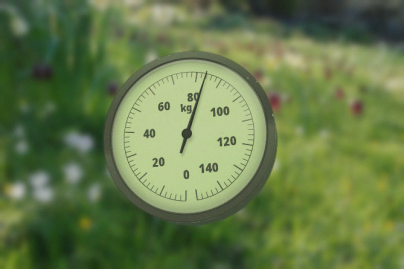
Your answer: 84 kg
